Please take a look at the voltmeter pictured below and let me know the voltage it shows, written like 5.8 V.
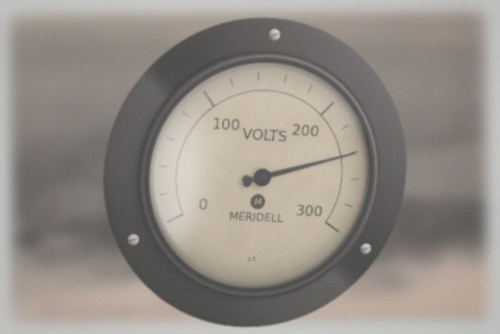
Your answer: 240 V
